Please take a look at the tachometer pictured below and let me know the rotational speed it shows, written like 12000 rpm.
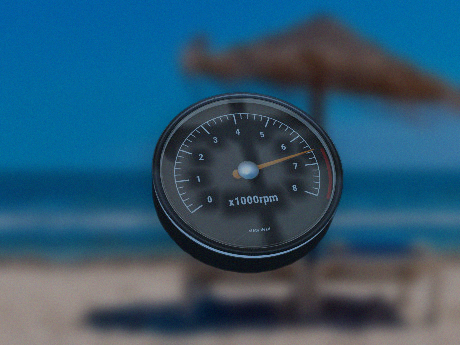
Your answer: 6600 rpm
